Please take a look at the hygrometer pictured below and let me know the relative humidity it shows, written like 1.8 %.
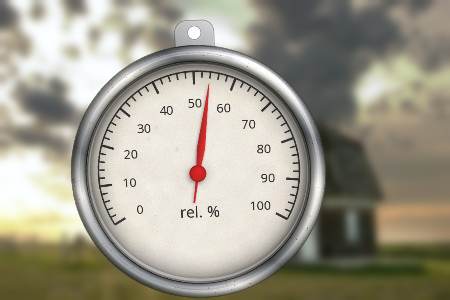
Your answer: 54 %
